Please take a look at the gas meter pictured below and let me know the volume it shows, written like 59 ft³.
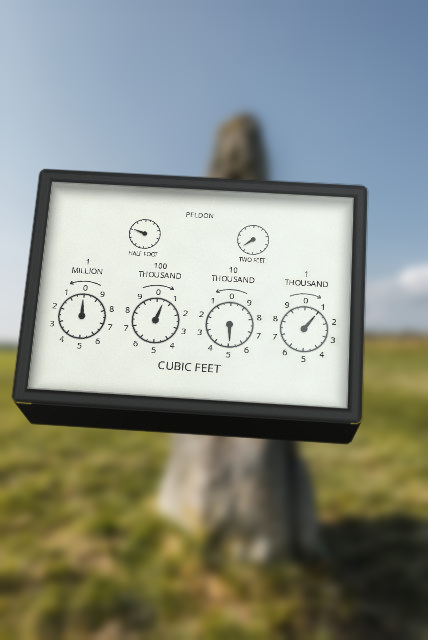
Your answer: 5100 ft³
